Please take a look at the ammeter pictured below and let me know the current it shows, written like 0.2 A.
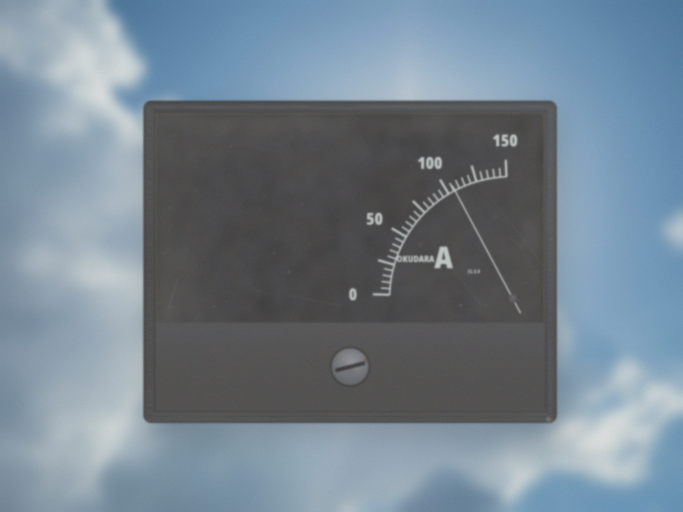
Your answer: 105 A
